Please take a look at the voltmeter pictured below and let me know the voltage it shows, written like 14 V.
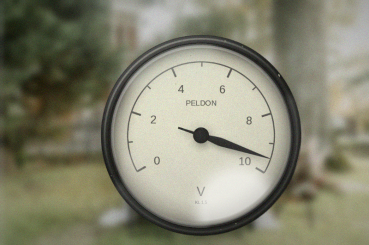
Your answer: 9.5 V
